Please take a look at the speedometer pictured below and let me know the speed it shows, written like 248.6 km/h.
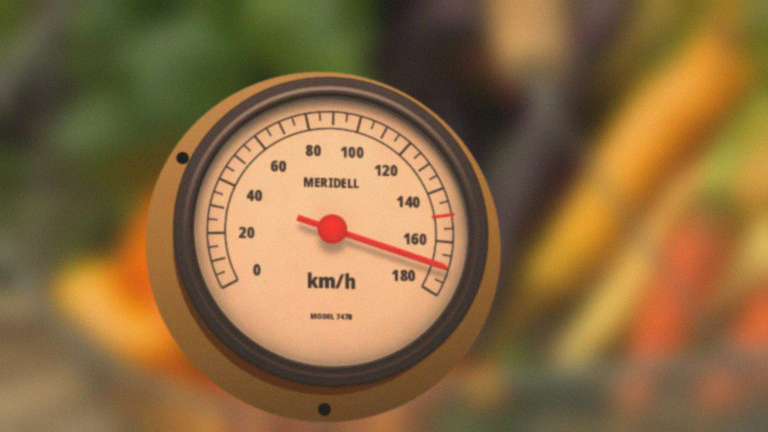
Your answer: 170 km/h
